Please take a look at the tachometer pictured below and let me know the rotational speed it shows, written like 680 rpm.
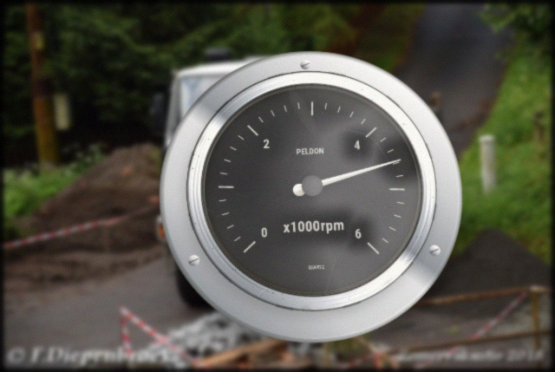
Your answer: 4600 rpm
